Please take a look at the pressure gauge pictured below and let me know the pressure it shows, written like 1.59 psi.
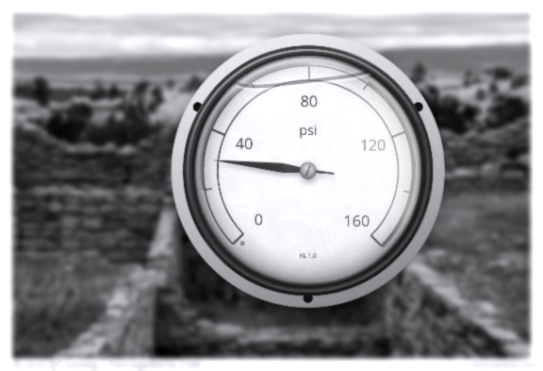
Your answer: 30 psi
